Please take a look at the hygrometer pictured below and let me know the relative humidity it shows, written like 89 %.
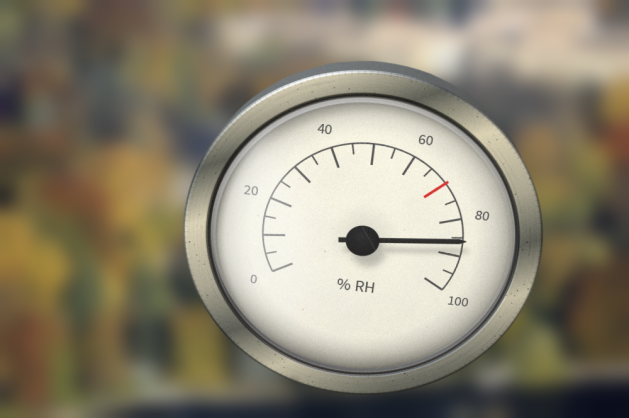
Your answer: 85 %
